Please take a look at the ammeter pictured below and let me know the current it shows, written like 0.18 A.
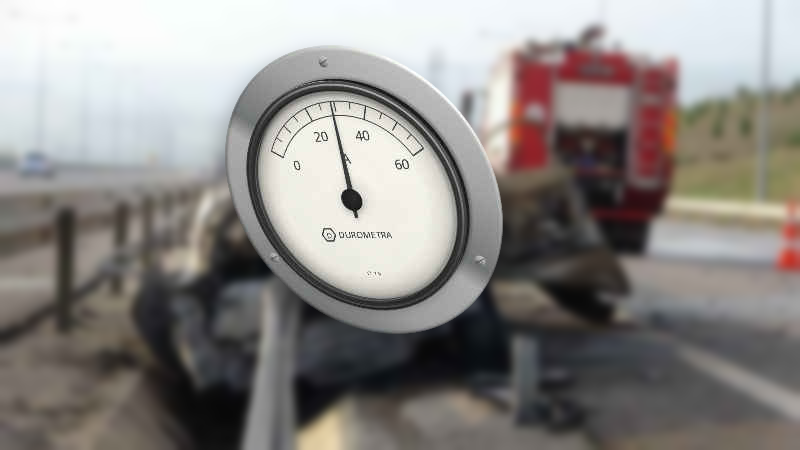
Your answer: 30 A
